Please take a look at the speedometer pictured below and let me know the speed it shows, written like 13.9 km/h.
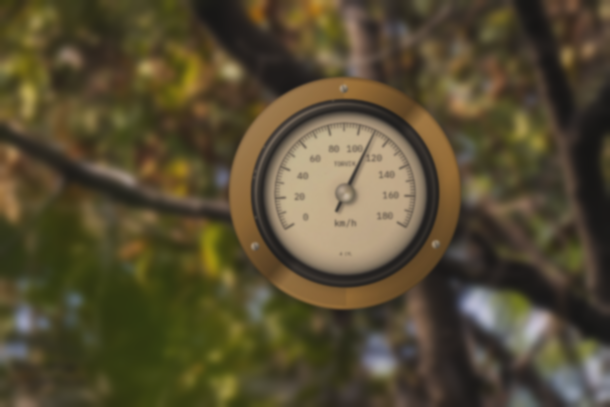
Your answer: 110 km/h
